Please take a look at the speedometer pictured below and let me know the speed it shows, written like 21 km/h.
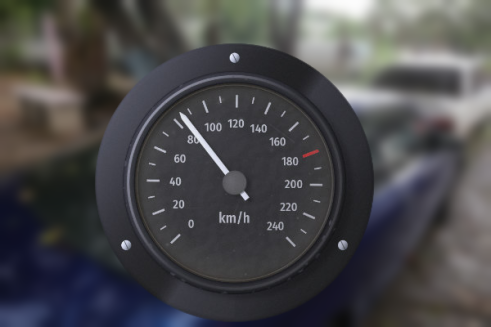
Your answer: 85 km/h
